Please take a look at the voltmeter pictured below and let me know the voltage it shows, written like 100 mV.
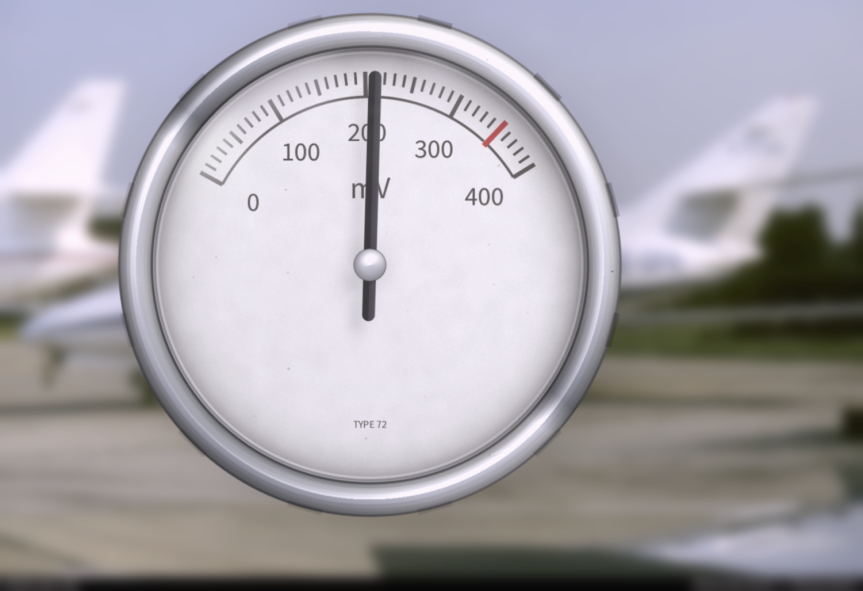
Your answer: 210 mV
